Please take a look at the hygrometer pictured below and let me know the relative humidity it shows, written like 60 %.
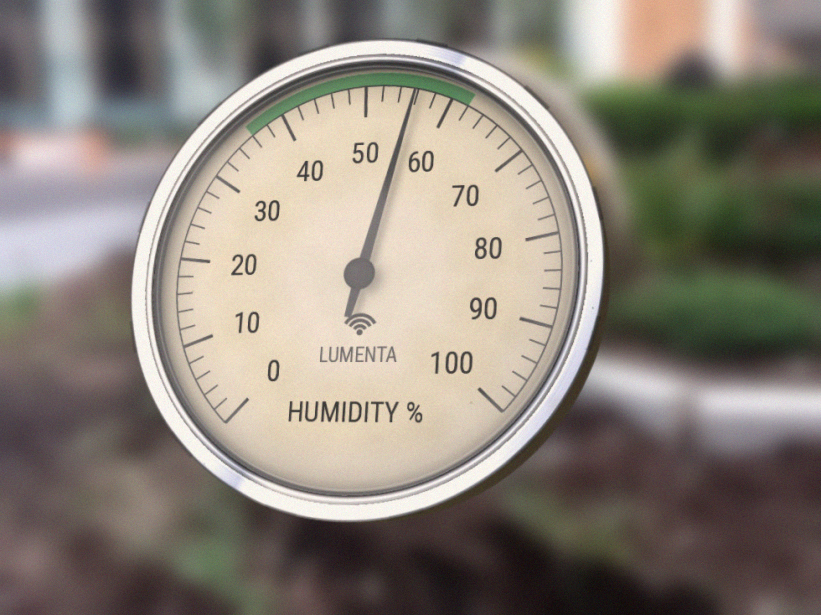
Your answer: 56 %
